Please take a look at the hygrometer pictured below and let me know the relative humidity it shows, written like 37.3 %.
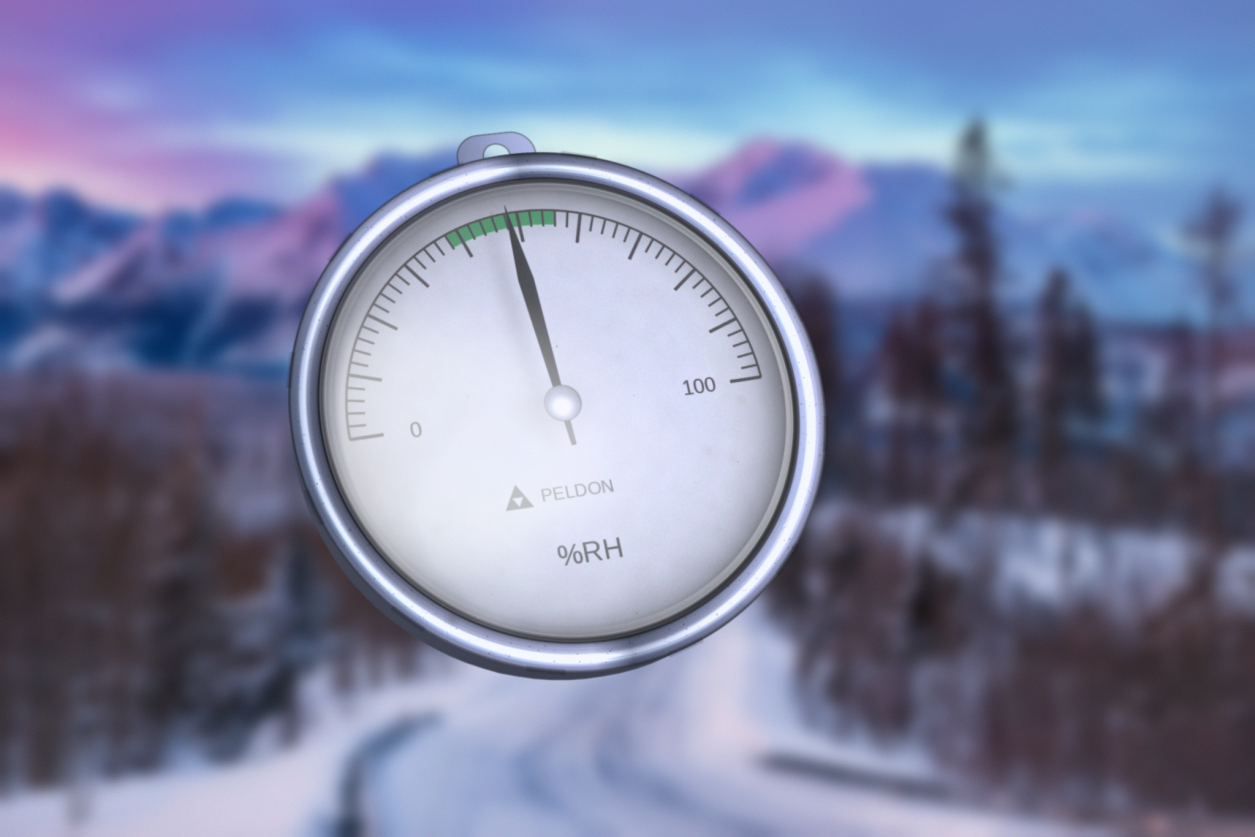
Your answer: 48 %
